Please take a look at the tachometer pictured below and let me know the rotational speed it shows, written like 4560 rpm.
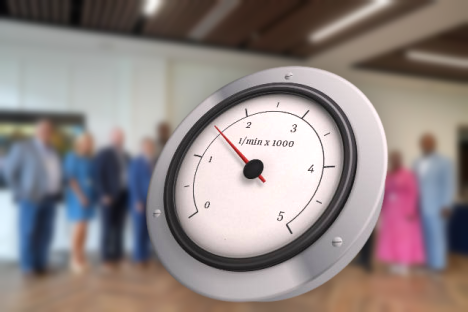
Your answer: 1500 rpm
